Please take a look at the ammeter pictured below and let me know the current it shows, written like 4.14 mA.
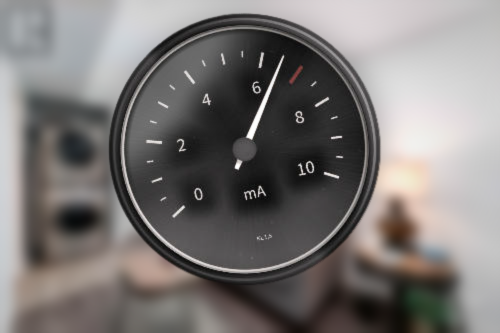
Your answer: 6.5 mA
